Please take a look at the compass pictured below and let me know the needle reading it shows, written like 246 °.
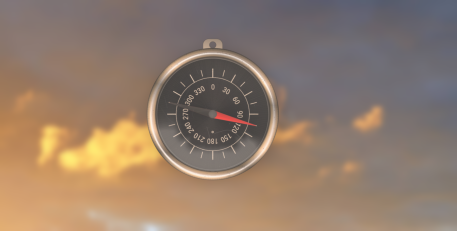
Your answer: 105 °
